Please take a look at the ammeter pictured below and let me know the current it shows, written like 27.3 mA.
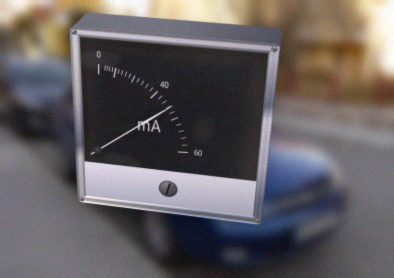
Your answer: 46 mA
